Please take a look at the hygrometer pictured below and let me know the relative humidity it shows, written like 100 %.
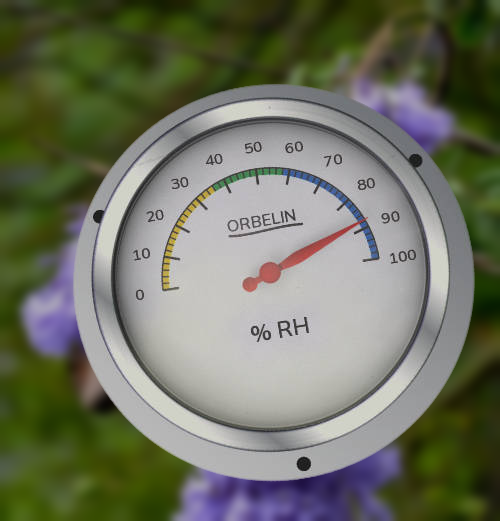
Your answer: 88 %
